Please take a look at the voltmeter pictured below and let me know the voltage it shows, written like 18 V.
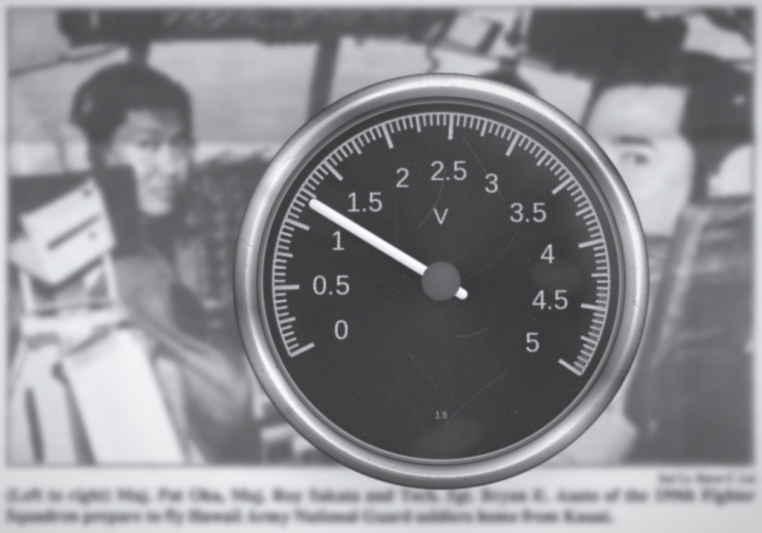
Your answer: 1.2 V
